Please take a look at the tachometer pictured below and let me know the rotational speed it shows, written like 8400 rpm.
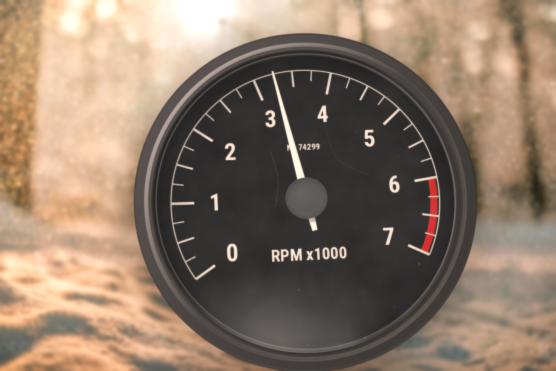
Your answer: 3250 rpm
